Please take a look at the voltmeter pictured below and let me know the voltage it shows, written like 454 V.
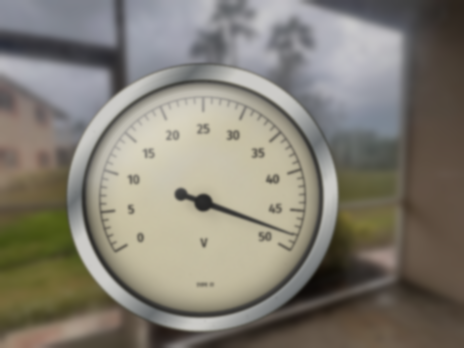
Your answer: 48 V
